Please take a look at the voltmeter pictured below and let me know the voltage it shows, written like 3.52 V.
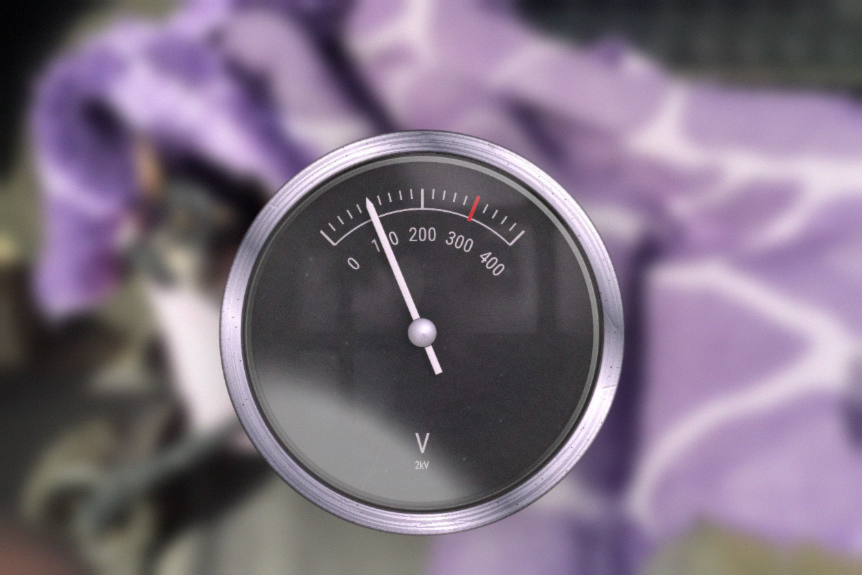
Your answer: 100 V
